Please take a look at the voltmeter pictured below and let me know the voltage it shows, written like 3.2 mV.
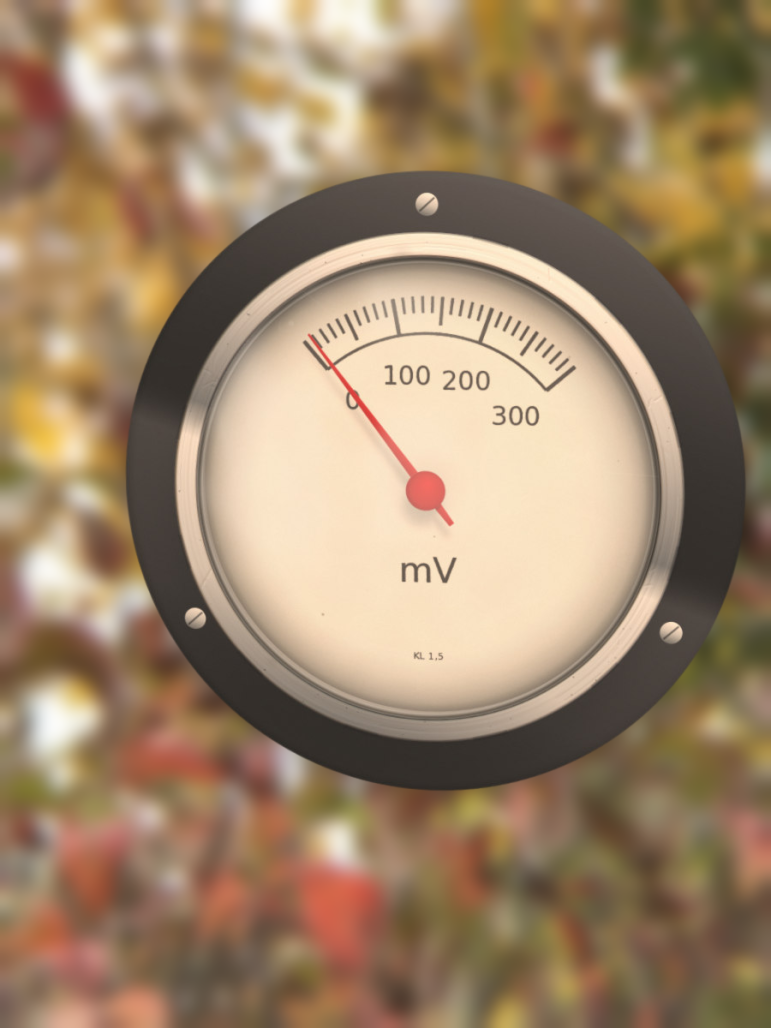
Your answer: 10 mV
